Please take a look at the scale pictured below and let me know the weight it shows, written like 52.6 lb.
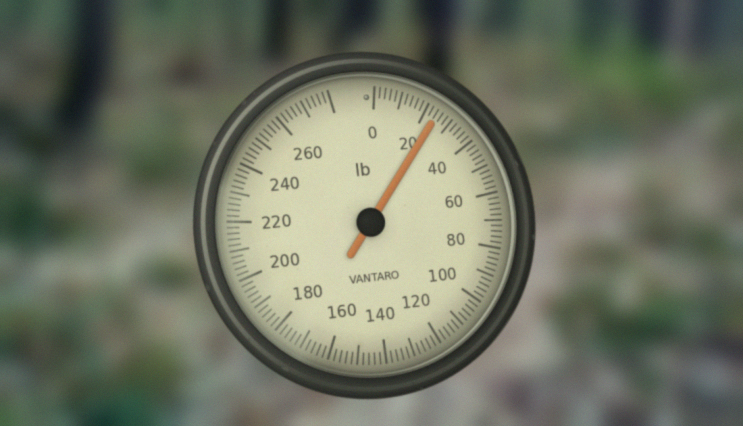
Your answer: 24 lb
